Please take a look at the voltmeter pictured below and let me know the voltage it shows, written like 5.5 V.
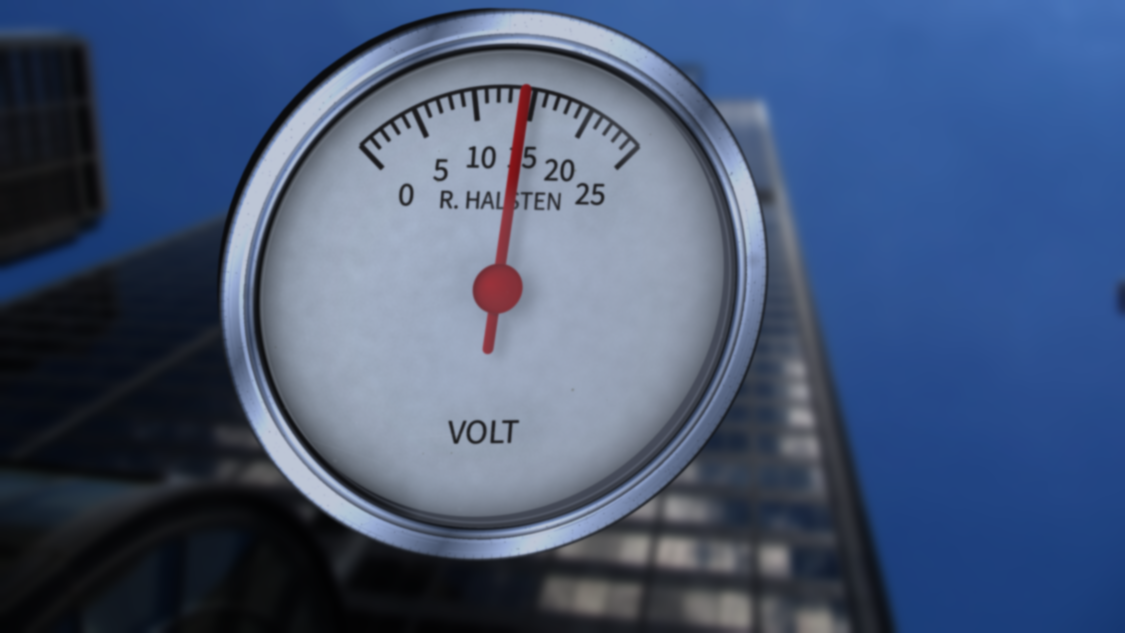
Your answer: 14 V
